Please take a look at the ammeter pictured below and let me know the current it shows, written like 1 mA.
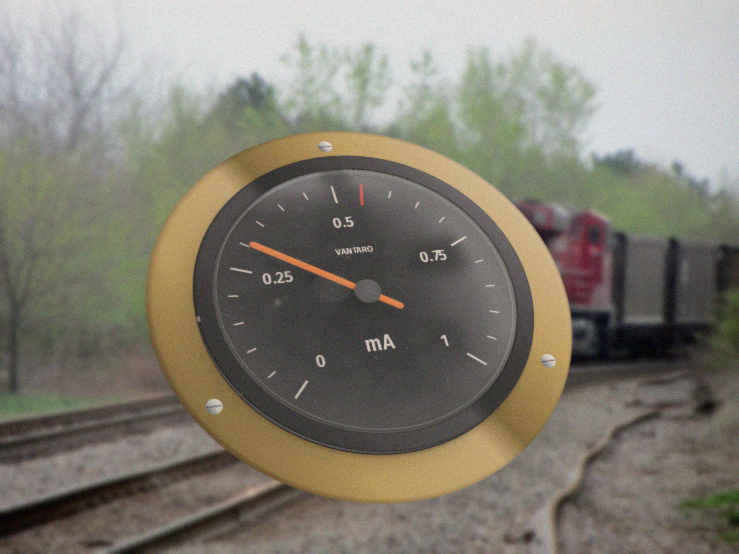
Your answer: 0.3 mA
